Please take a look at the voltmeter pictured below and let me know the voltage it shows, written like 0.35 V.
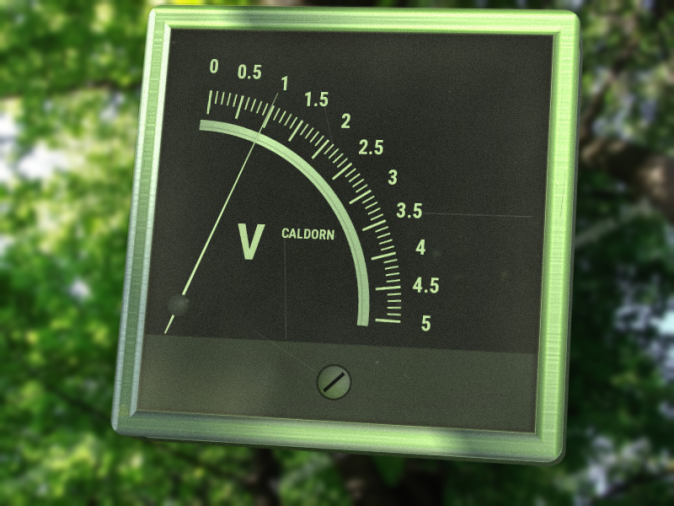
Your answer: 1 V
